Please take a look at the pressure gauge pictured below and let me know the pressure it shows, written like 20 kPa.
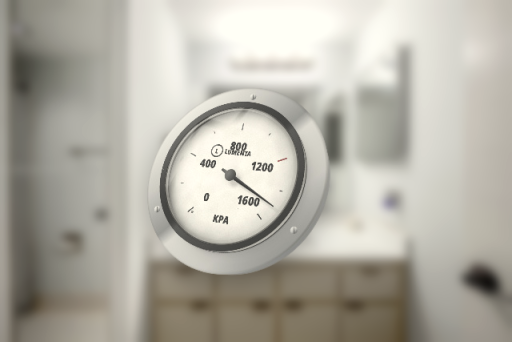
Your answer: 1500 kPa
